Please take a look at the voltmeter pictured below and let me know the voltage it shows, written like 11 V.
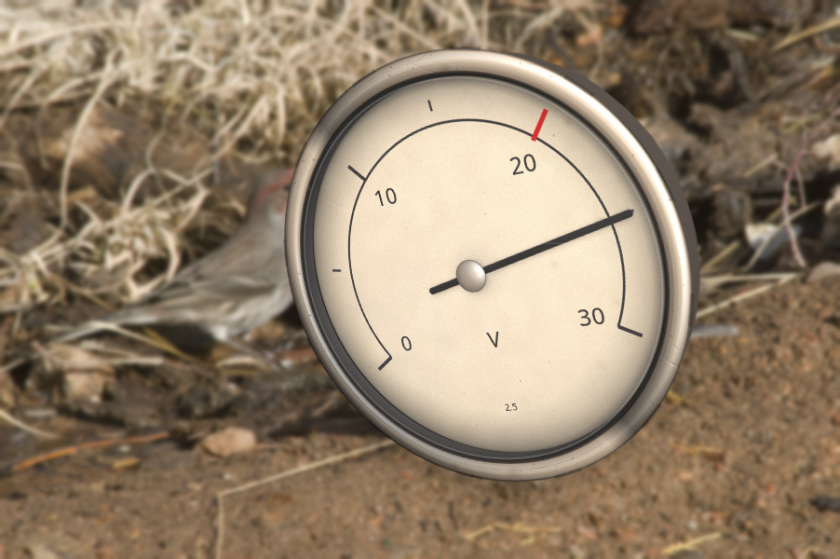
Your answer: 25 V
